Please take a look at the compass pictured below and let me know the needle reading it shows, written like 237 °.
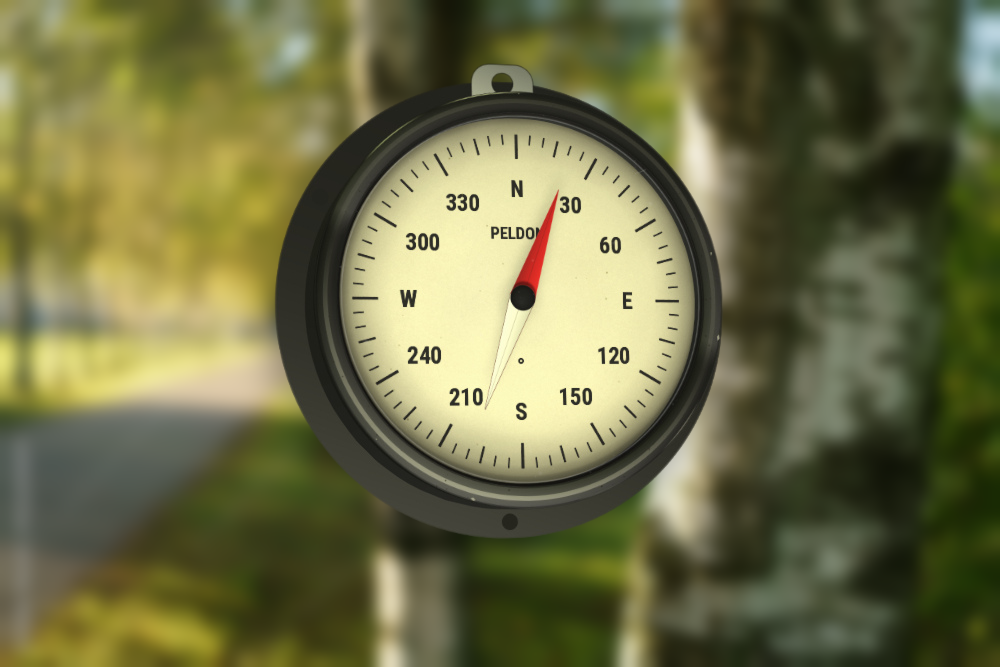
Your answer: 20 °
